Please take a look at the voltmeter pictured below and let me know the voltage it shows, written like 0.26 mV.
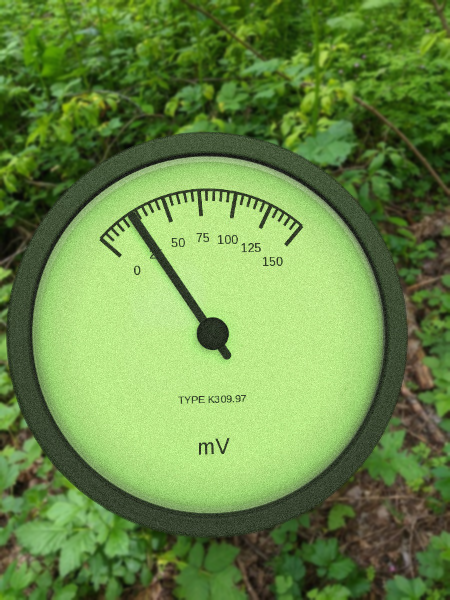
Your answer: 25 mV
